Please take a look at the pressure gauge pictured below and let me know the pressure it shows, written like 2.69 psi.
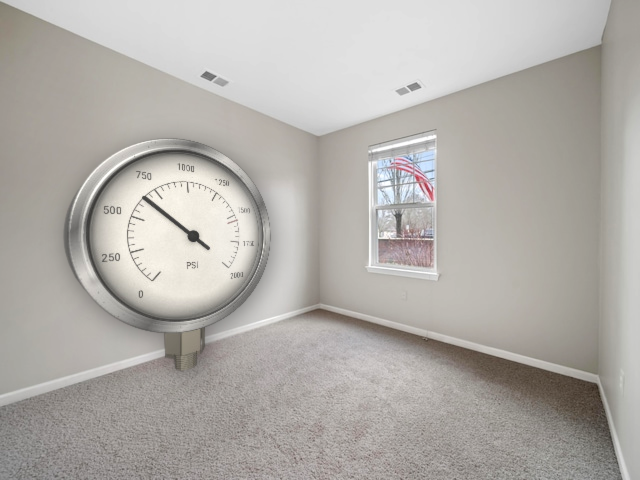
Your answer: 650 psi
